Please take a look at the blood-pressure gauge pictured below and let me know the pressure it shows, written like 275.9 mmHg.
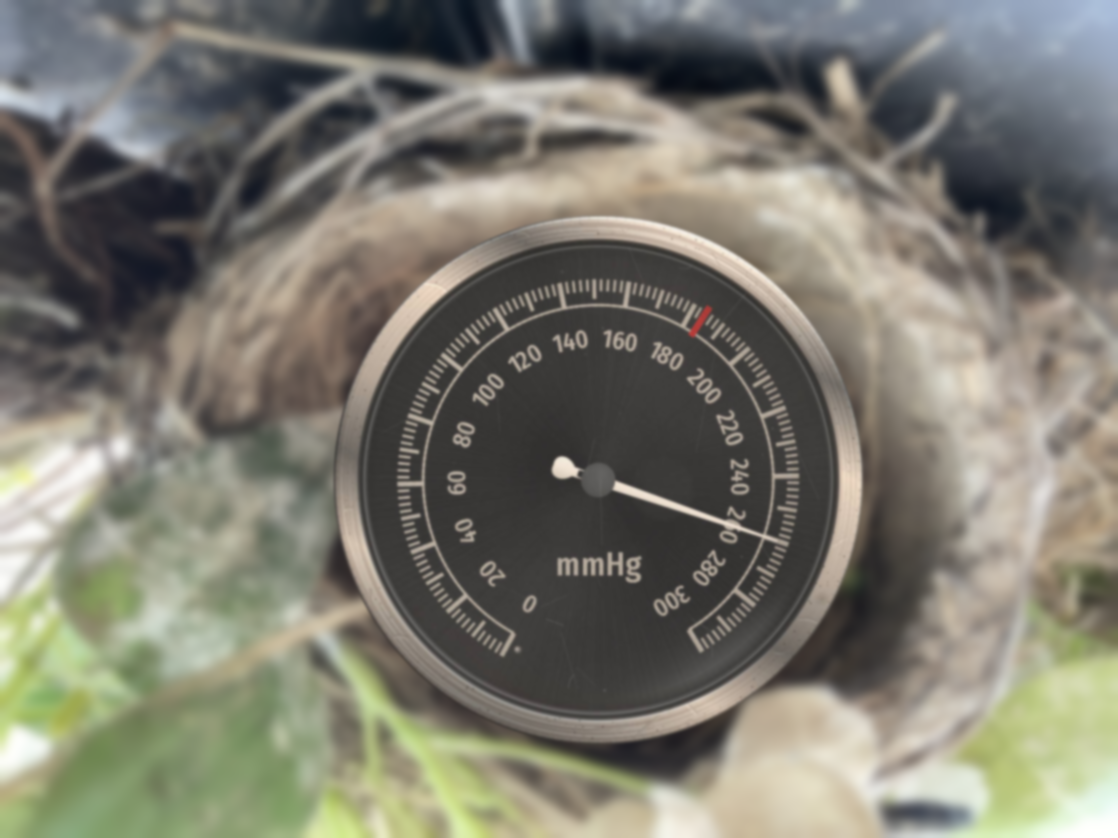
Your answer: 260 mmHg
